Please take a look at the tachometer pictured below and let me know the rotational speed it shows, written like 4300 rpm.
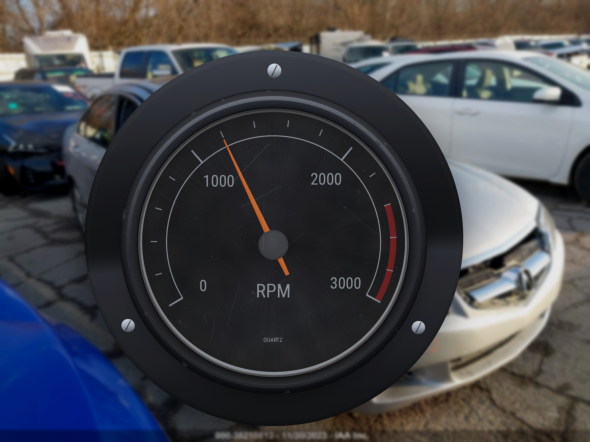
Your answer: 1200 rpm
